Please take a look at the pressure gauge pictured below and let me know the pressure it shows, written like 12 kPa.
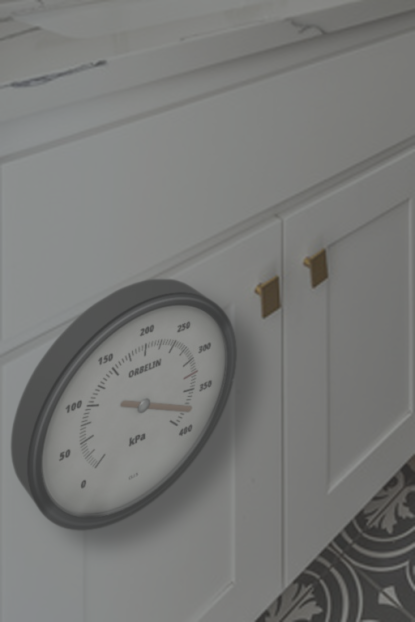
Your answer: 375 kPa
